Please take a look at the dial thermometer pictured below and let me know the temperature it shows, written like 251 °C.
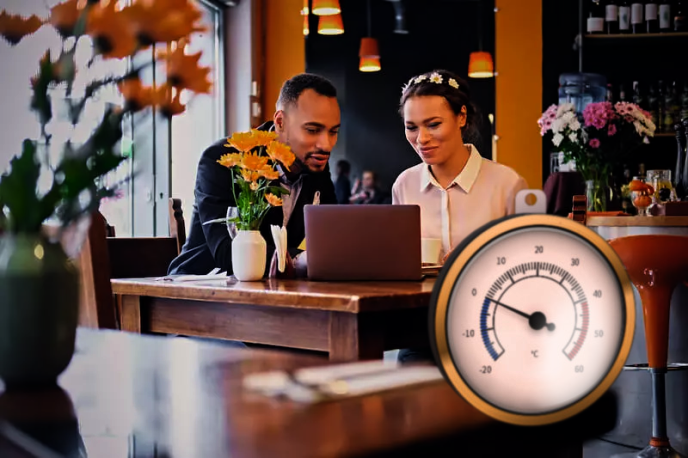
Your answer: 0 °C
